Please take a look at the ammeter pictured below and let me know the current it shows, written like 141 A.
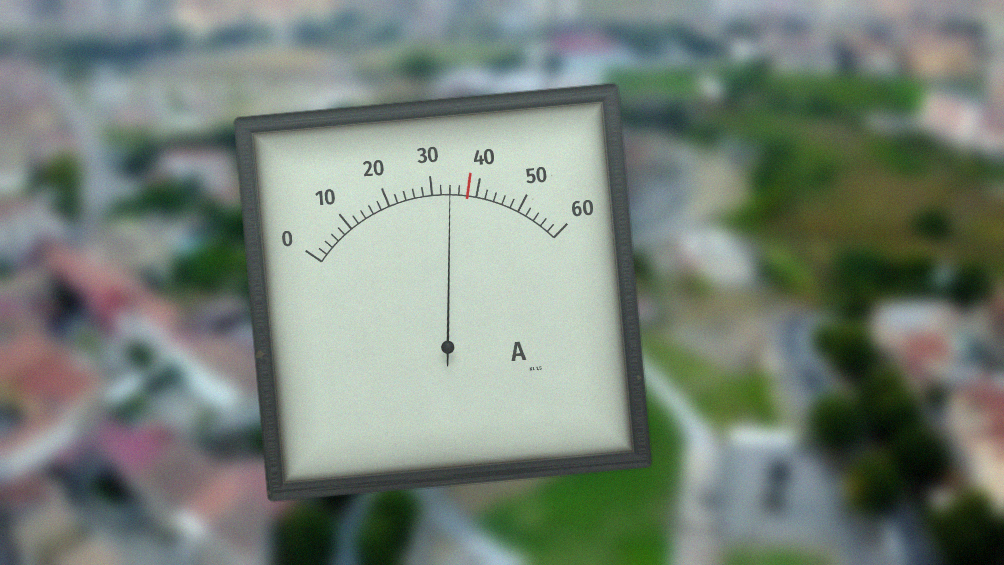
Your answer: 34 A
